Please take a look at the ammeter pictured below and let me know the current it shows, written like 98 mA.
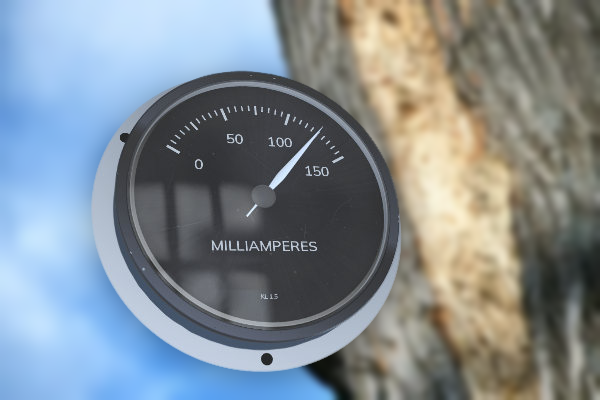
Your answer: 125 mA
